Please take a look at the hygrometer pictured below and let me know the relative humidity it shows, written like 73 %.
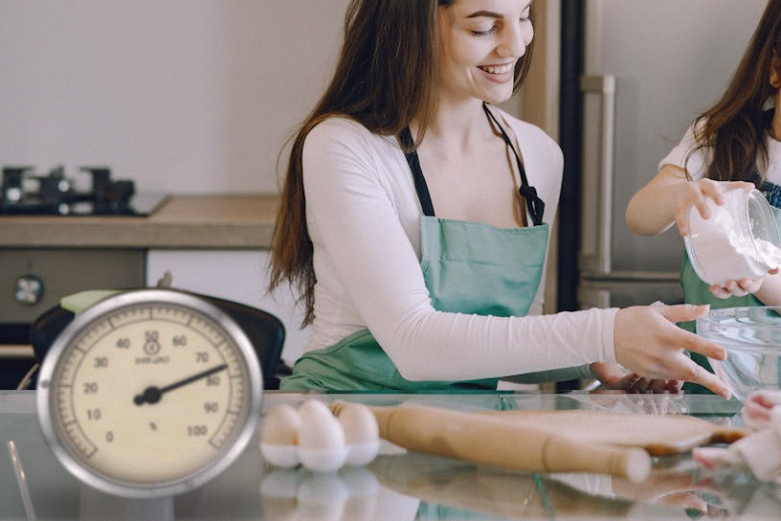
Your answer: 76 %
